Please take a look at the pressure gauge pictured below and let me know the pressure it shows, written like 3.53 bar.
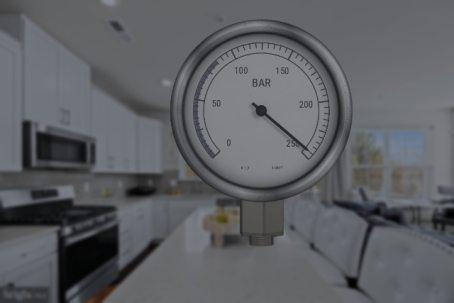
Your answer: 245 bar
